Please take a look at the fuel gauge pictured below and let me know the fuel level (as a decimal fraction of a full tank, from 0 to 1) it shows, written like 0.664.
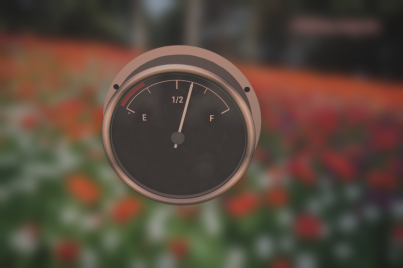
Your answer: 0.625
